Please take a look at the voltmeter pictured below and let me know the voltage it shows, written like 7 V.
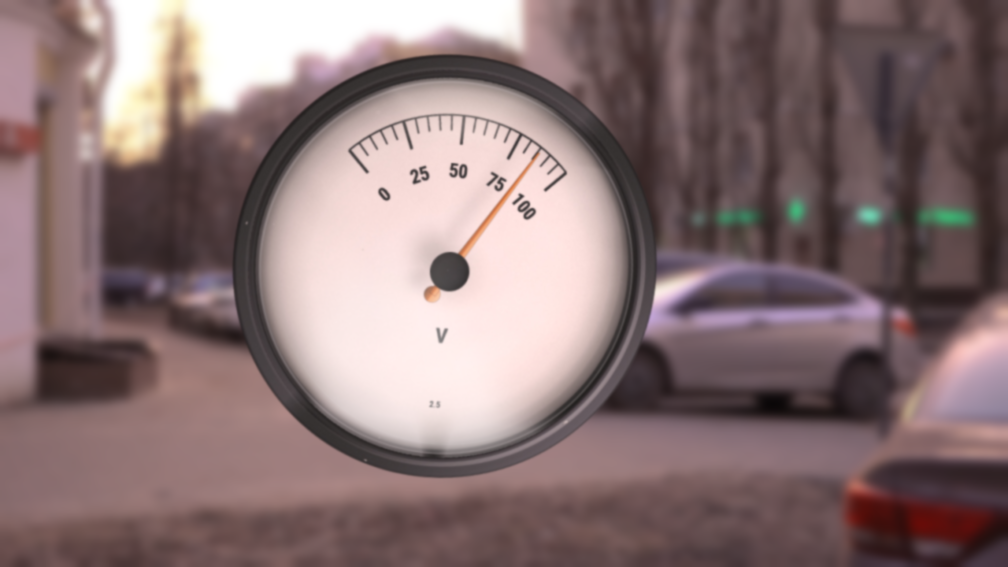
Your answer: 85 V
